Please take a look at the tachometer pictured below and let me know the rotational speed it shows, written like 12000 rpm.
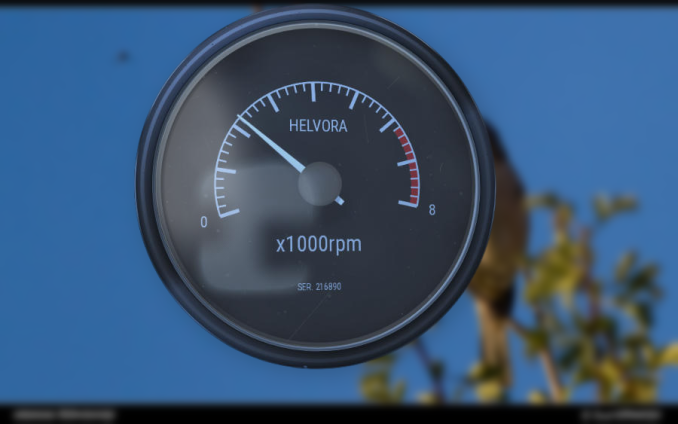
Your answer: 2200 rpm
